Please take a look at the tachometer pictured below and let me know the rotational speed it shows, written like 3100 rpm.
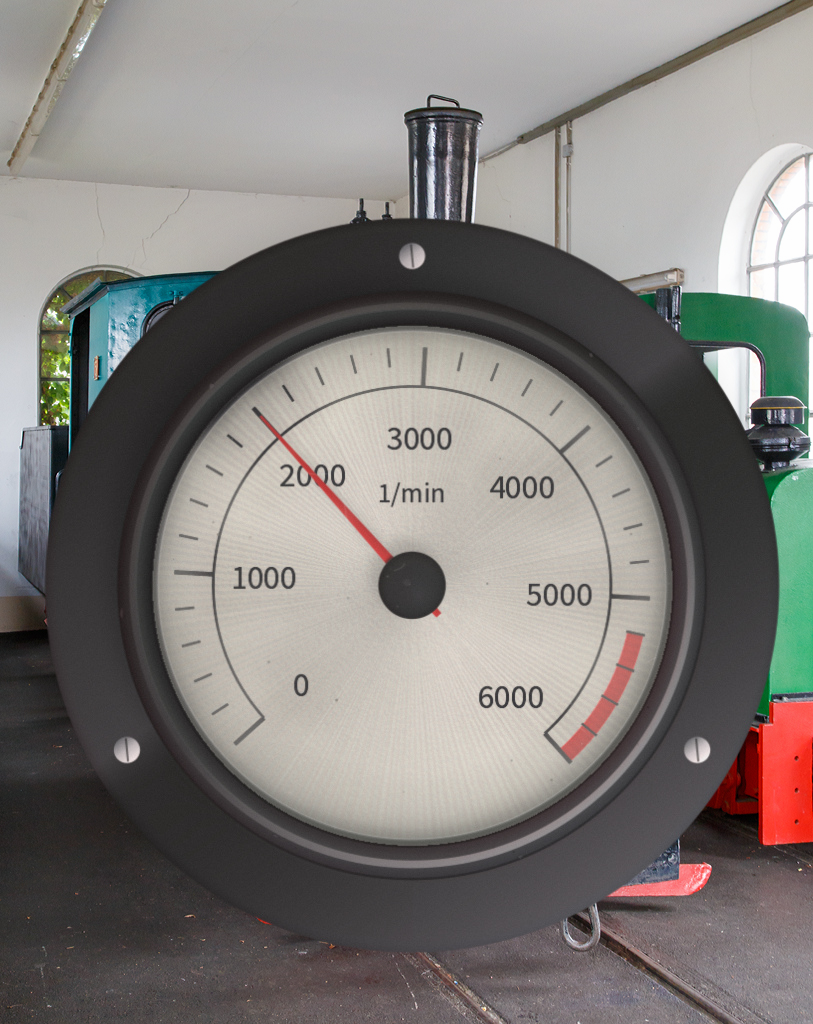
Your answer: 2000 rpm
